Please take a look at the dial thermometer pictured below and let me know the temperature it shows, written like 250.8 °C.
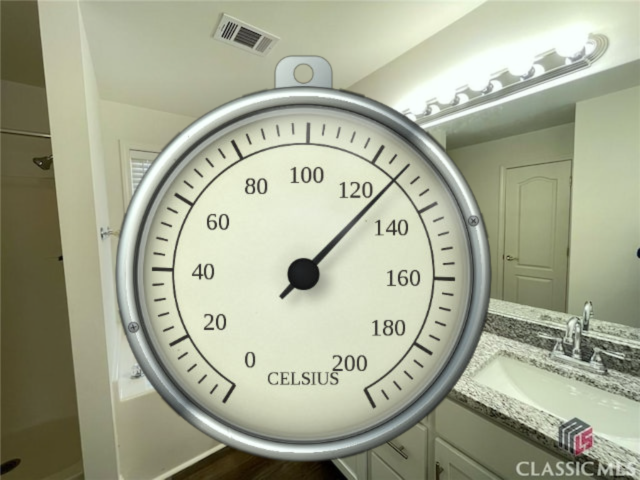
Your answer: 128 °C
